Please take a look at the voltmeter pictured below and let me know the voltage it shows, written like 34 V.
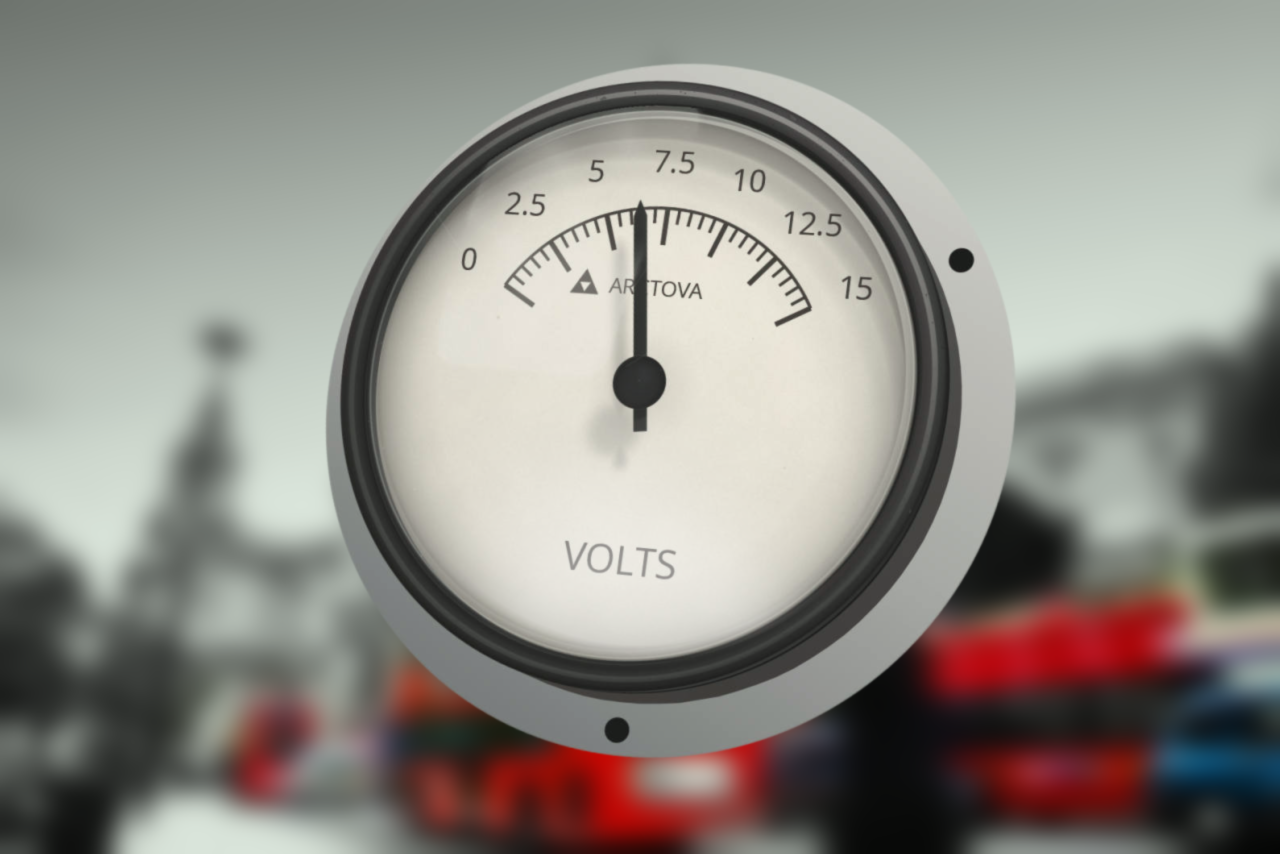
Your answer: 6.5 V
